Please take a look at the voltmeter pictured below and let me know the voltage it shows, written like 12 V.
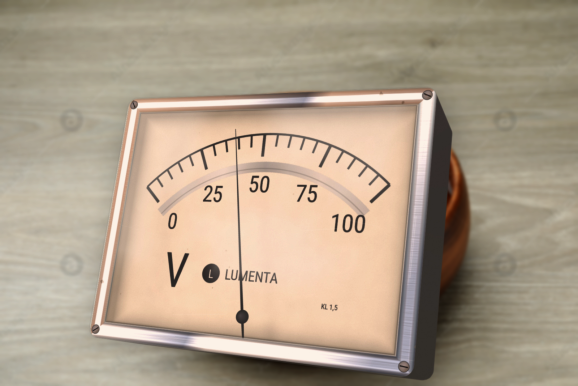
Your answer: 40 V
